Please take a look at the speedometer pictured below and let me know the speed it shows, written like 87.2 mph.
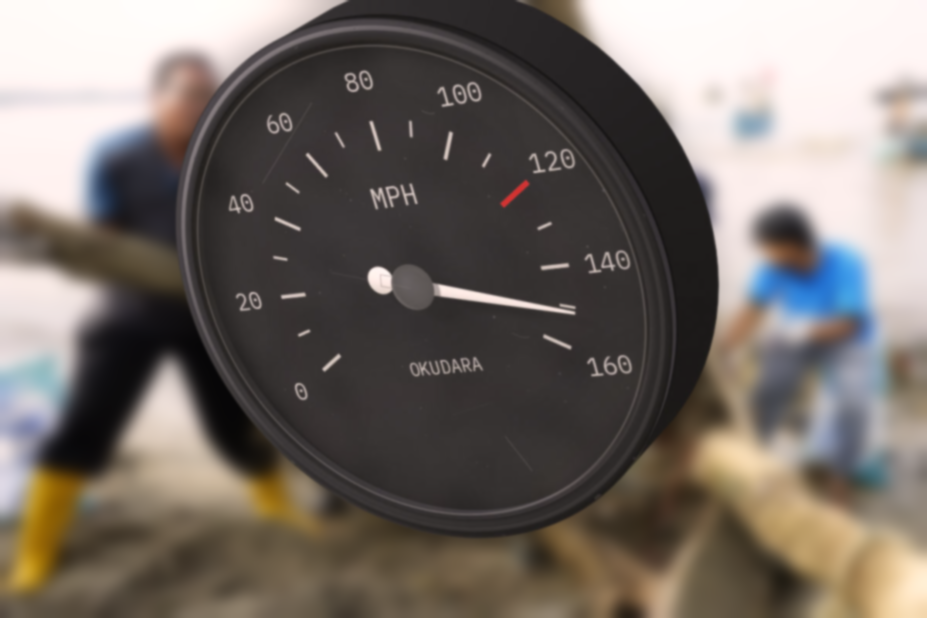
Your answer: 150 mph
